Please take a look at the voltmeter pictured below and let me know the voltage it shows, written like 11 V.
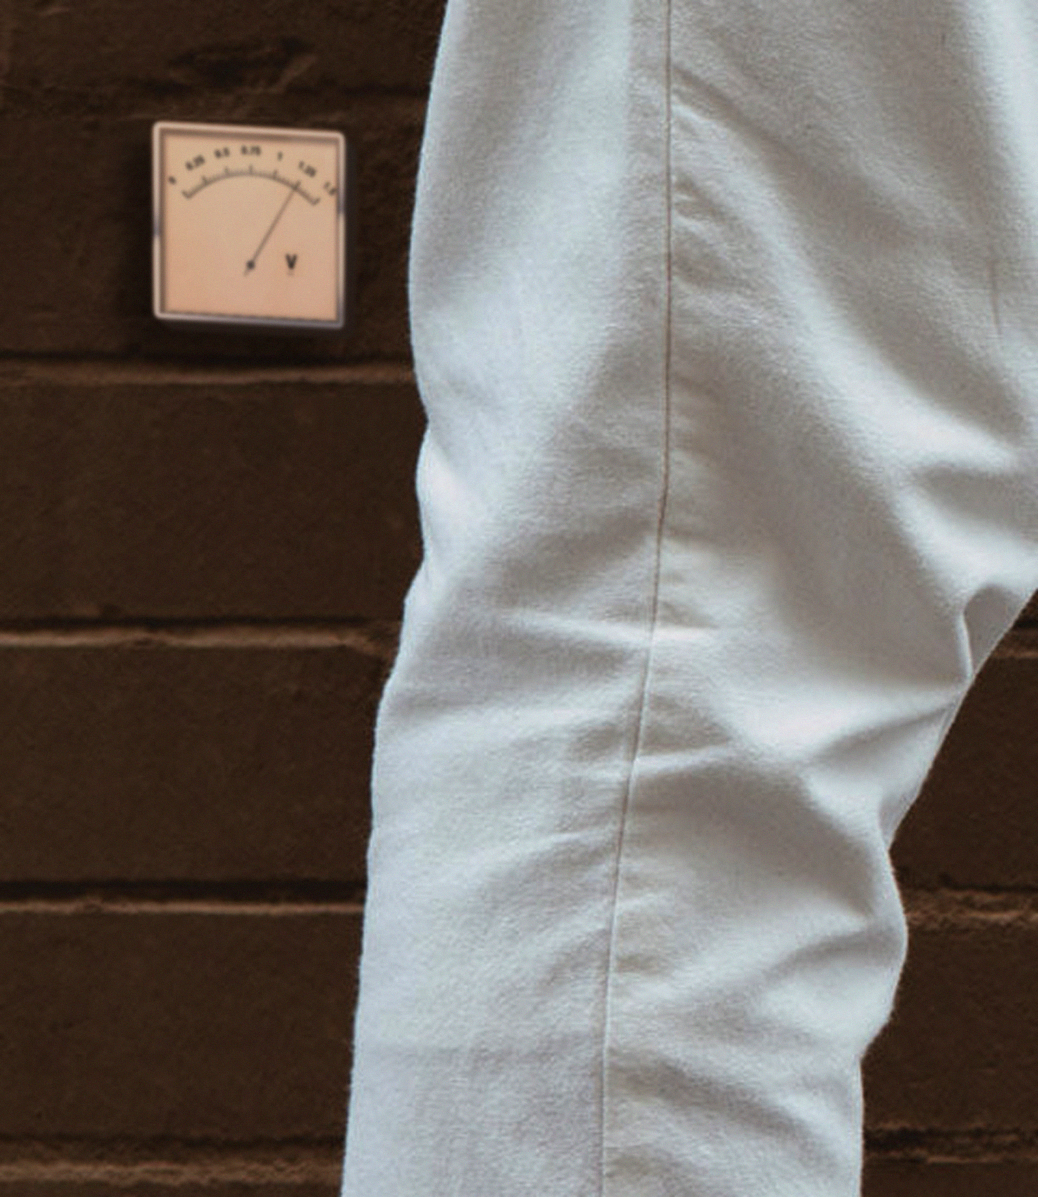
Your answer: 1.25 V
